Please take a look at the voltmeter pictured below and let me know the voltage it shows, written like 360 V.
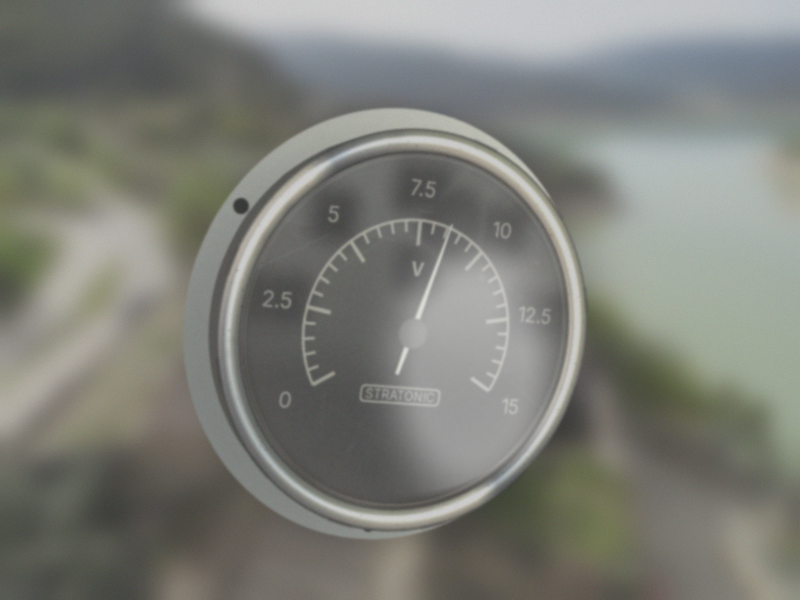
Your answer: 8.5 V
